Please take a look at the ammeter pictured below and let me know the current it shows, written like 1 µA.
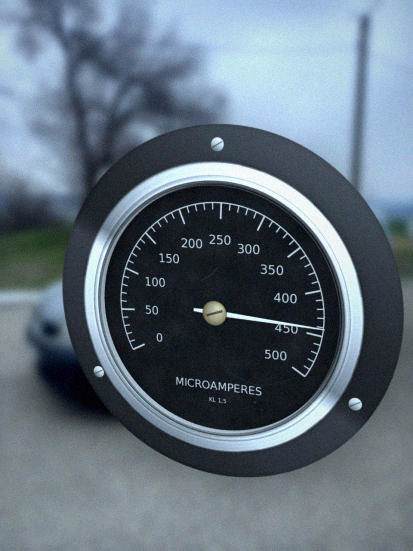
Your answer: 440 µA
